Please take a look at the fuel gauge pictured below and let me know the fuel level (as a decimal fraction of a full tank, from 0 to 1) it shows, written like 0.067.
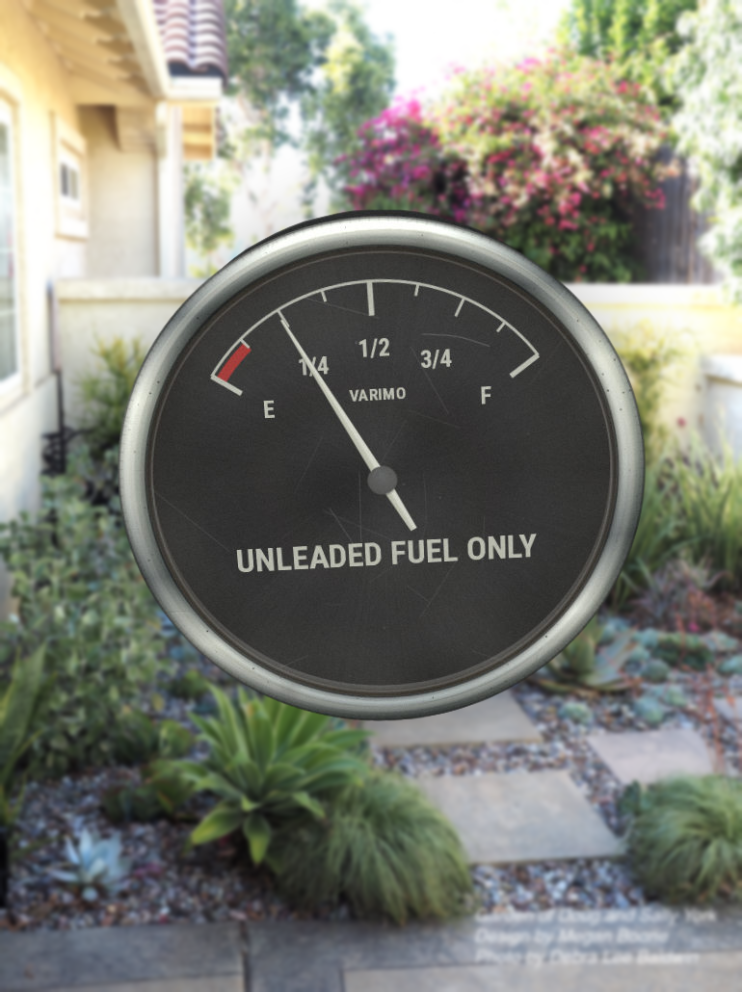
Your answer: 0.25
